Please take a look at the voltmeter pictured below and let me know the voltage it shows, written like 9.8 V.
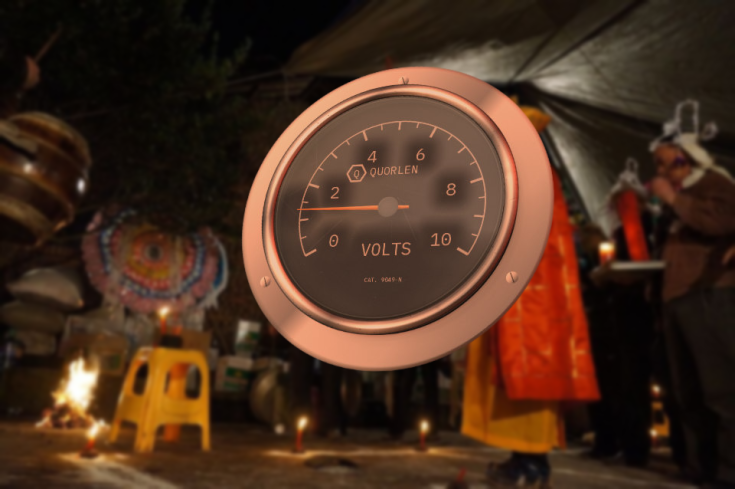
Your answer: 1.25 V
